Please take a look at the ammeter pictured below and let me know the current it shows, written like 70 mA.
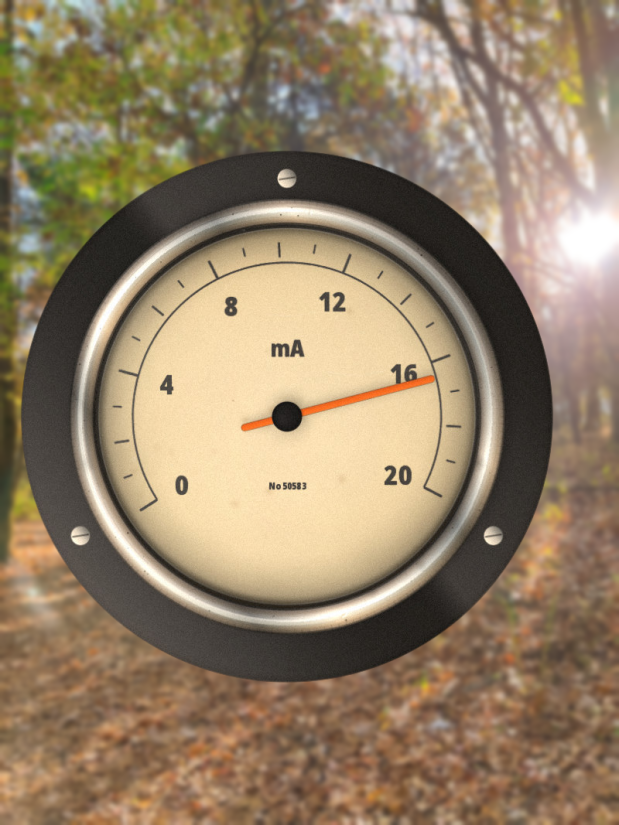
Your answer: 16.5 mA
